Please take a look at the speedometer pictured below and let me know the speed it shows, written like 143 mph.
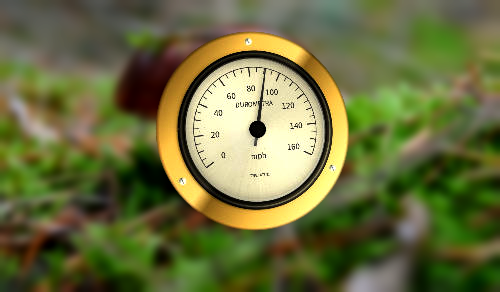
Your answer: 90 mph
